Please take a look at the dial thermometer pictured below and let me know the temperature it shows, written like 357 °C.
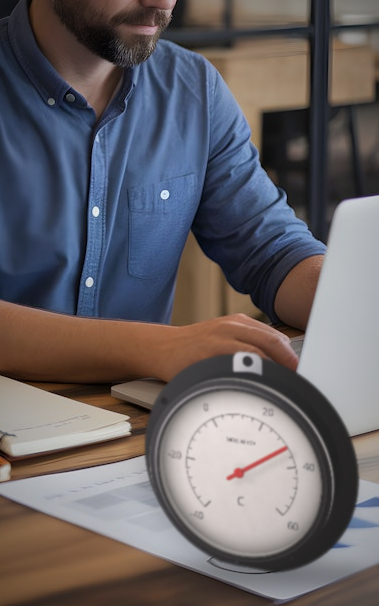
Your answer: 32 °C
